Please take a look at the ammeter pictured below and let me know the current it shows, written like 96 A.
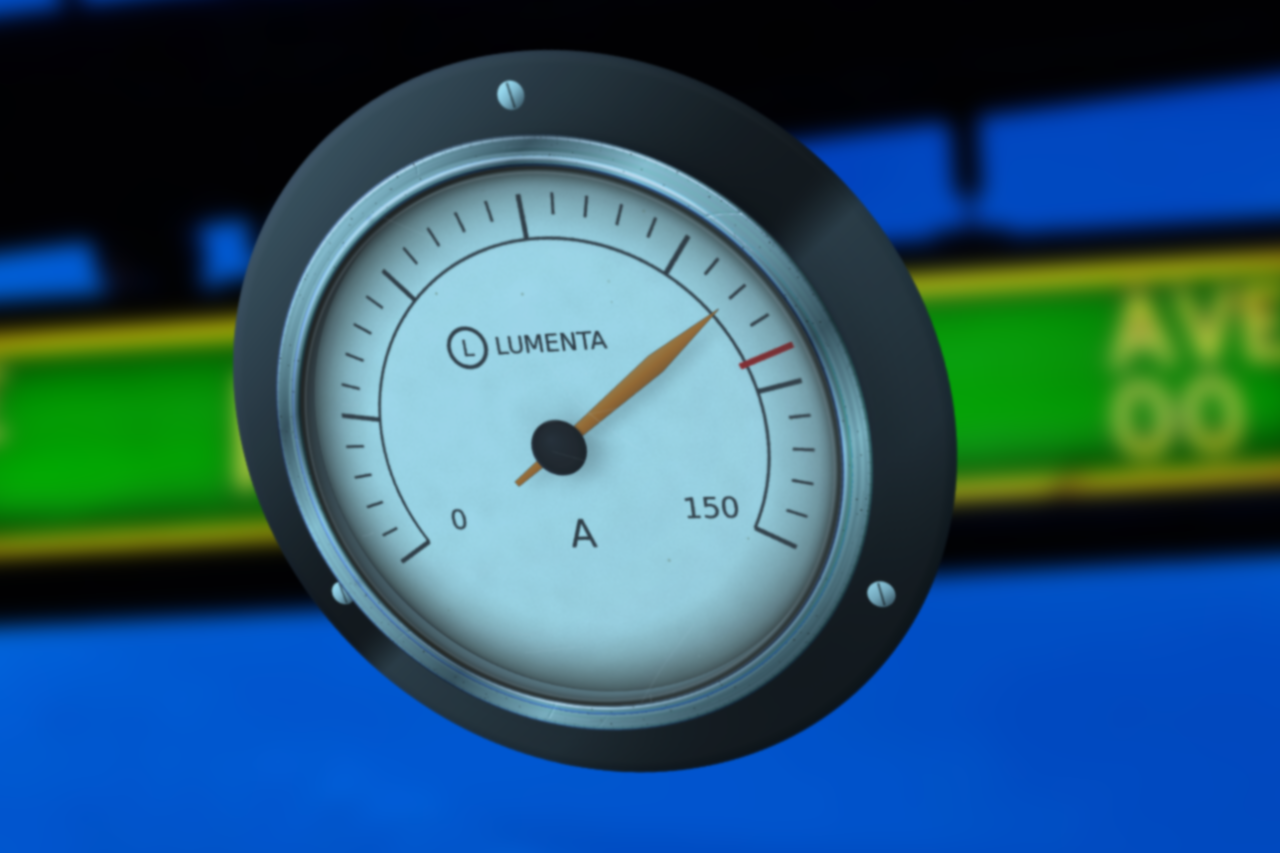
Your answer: 110 A
